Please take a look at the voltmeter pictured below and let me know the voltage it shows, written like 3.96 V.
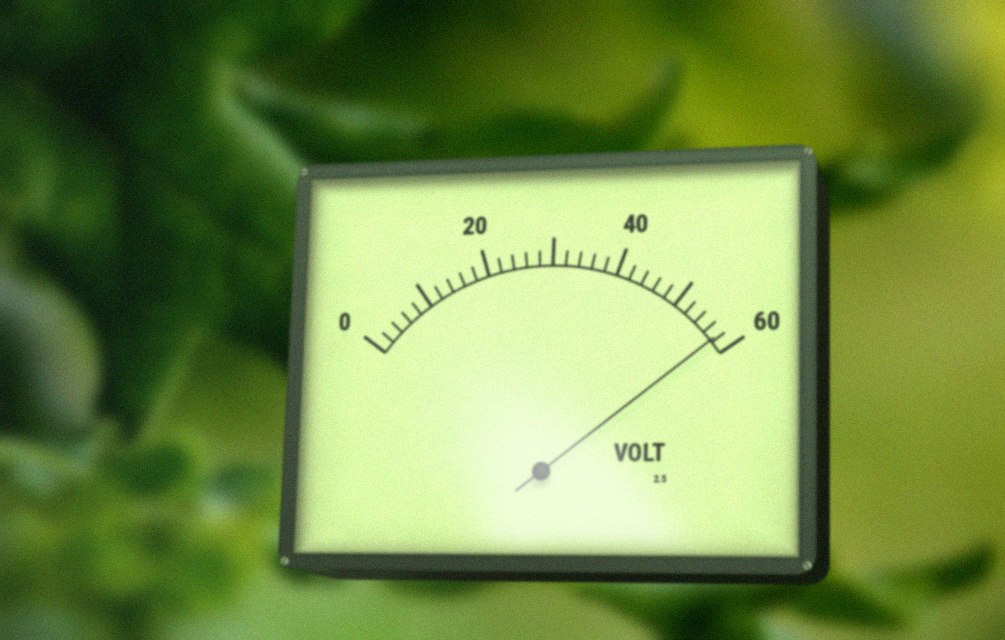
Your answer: 58 V
